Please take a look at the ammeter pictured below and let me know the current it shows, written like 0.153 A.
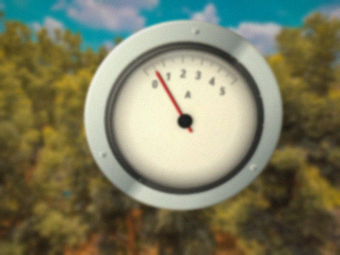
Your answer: 0.5 A
